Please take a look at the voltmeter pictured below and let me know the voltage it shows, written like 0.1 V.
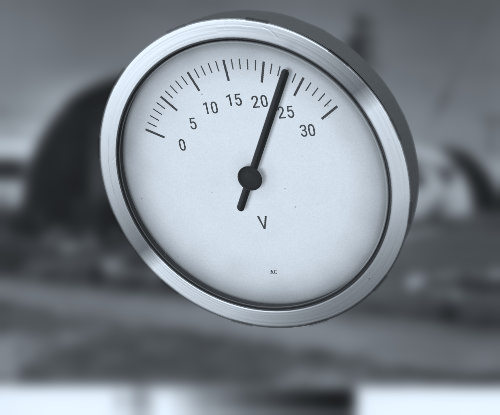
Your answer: 23 V
